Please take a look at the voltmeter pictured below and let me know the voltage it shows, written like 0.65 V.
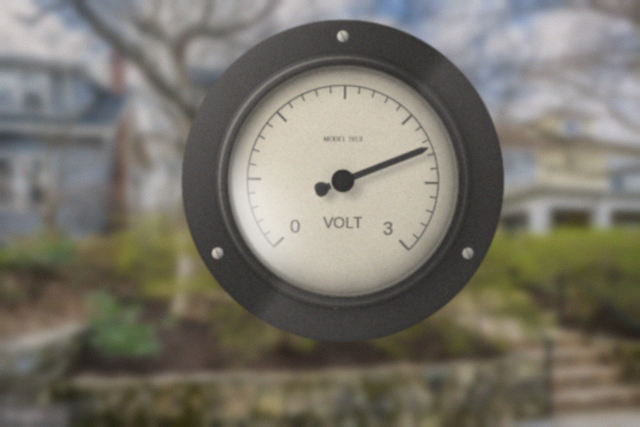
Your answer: 2.25 V
